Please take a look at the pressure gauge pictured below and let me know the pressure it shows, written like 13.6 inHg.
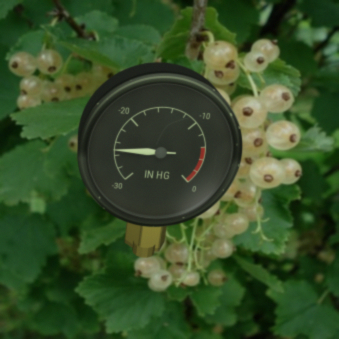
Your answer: -25 inHg
